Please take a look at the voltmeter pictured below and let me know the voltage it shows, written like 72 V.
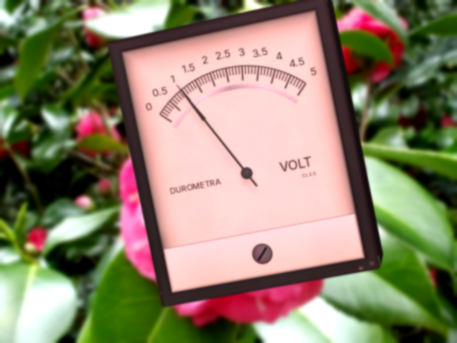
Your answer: 1 V
